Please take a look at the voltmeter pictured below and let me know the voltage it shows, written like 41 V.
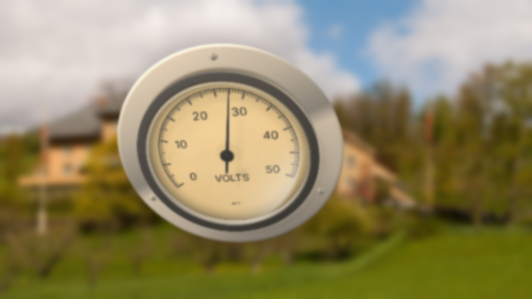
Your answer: 27.5 V
